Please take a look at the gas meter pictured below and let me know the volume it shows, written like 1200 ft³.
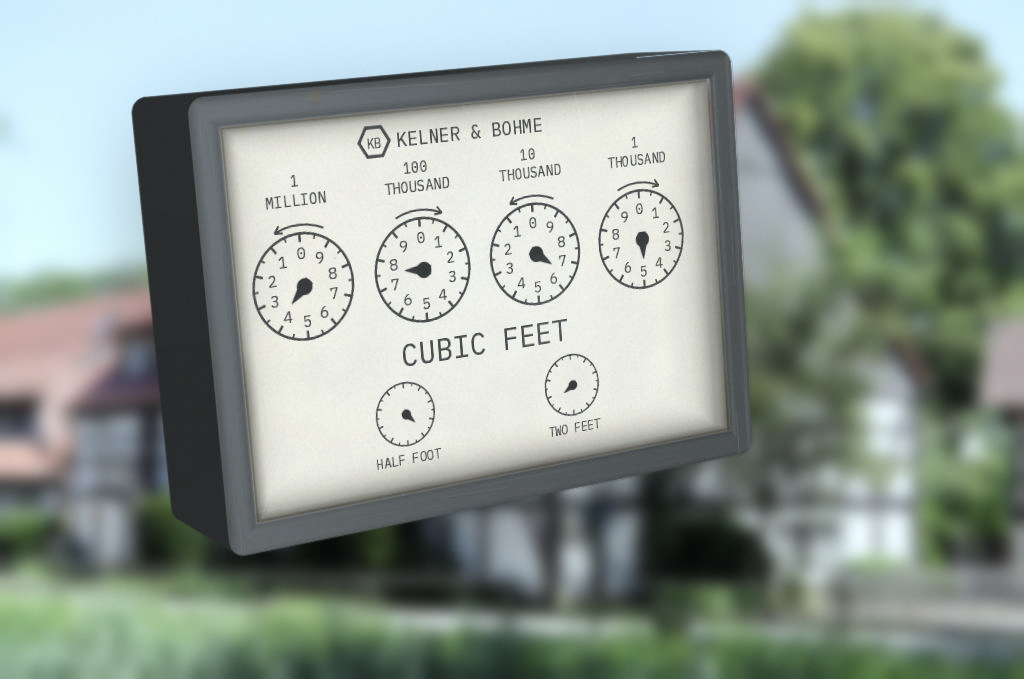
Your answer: 376500 ft³
